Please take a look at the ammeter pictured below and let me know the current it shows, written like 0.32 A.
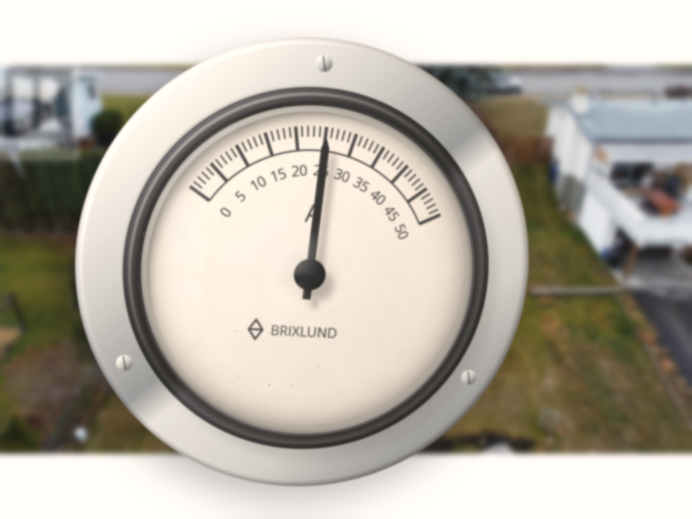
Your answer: 25 A
